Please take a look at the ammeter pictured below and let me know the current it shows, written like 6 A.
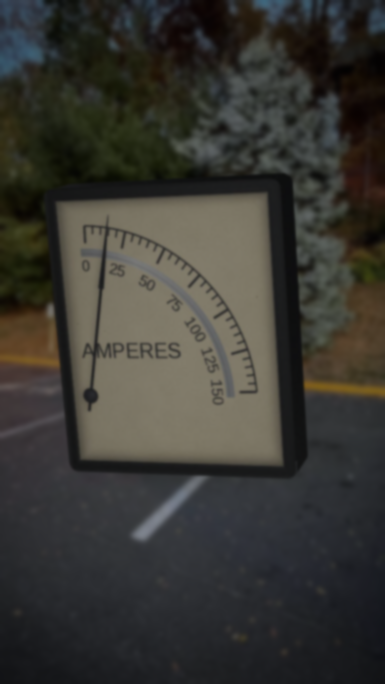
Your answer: 15 A
